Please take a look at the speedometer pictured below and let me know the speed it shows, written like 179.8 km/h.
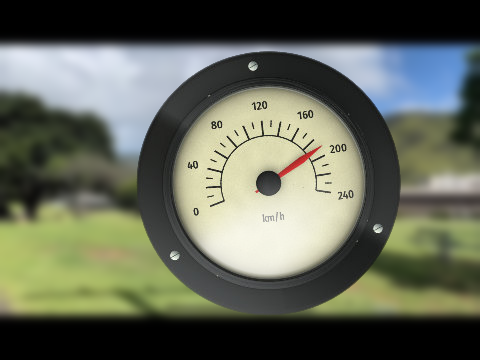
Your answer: 190 km/h
